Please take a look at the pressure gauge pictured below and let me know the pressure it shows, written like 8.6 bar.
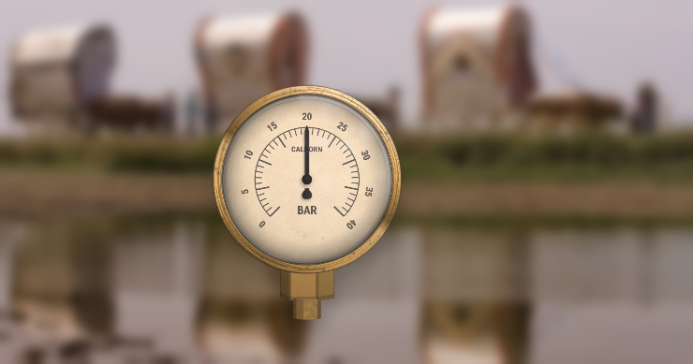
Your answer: 20 bar
